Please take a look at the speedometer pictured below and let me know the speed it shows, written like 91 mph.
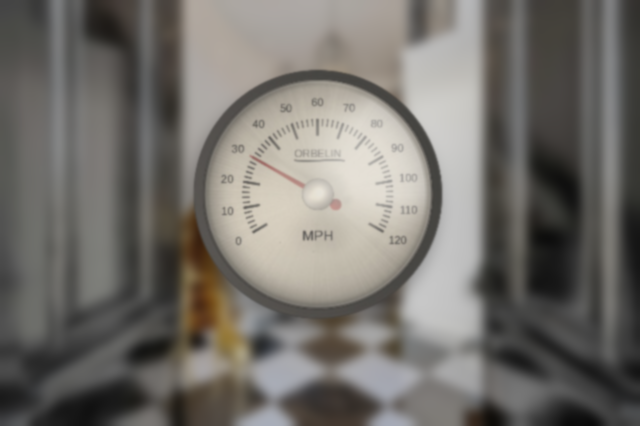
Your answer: 30 mph
